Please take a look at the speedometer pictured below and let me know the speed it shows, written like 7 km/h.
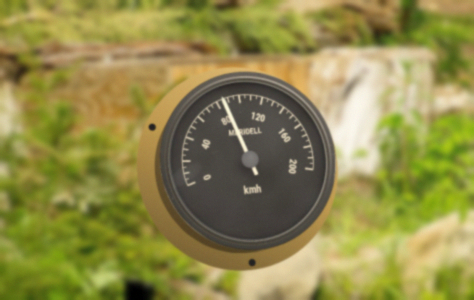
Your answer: 85 km/h
